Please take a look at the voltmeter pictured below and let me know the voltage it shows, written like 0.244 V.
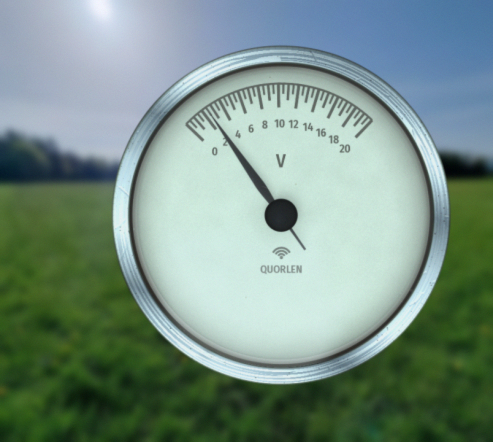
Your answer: 2.5 V
